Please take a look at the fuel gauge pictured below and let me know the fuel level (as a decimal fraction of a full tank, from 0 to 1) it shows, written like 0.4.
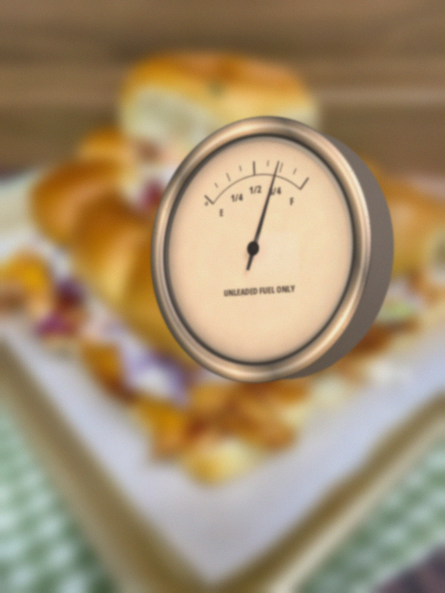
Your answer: 0.75
